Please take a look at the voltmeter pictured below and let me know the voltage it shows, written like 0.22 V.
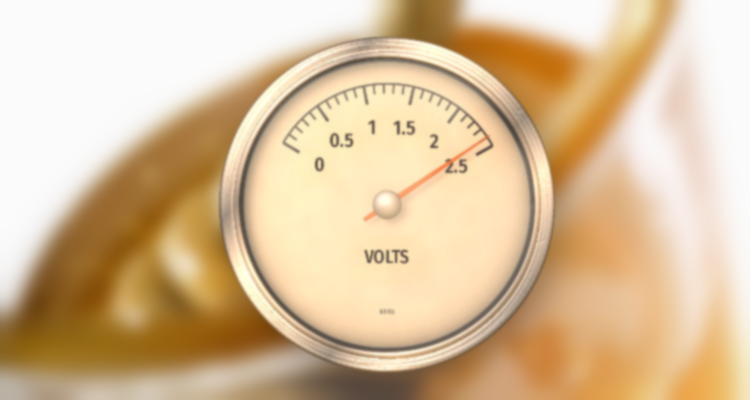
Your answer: 2.4 V
